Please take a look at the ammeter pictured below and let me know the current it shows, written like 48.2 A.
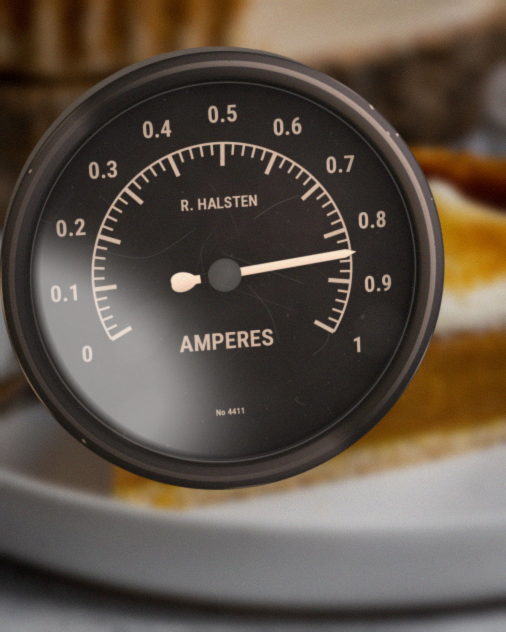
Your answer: 0.84 A
